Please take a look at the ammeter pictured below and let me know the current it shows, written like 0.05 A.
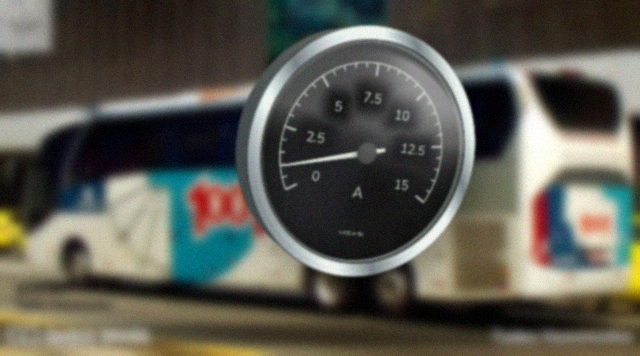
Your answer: 1 A
